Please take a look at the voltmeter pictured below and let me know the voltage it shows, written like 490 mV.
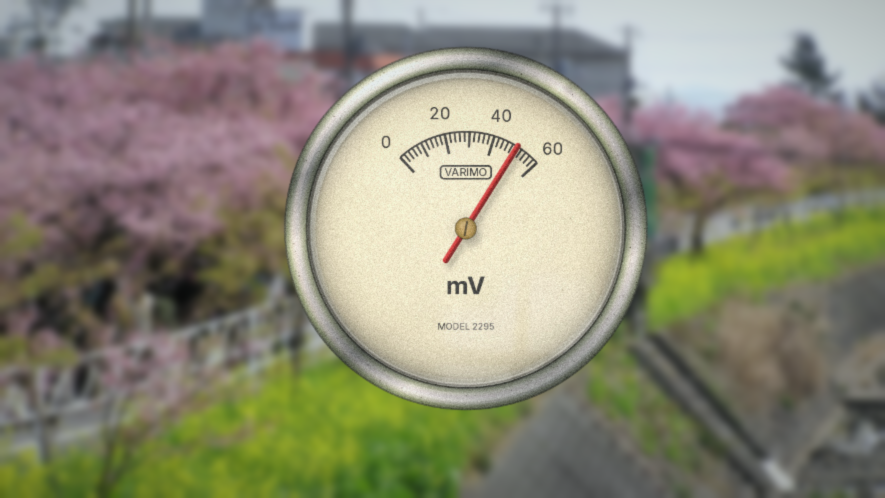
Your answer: 50 mV
